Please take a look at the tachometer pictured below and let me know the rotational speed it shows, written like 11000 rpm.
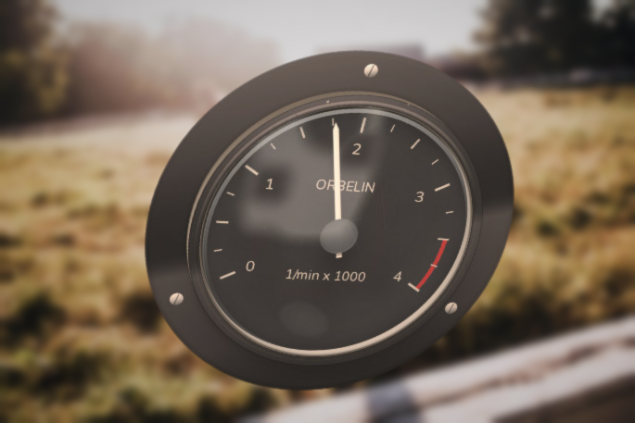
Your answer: 1750 rpm
